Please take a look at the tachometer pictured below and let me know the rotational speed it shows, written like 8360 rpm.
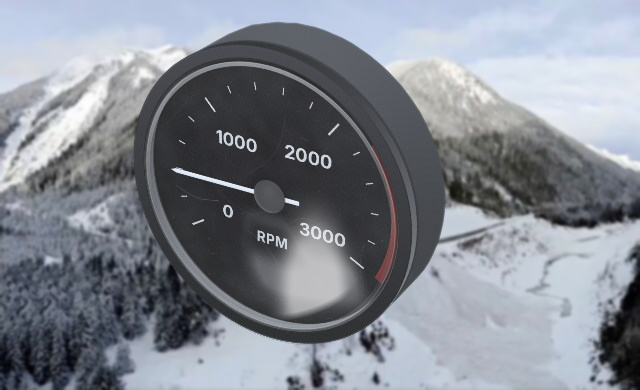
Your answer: 400 rpm
